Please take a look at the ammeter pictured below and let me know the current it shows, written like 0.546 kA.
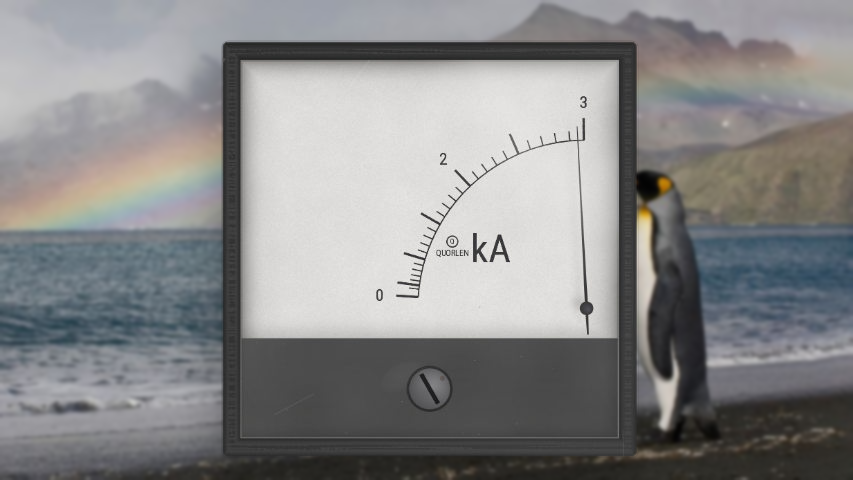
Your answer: 2.95 kA
